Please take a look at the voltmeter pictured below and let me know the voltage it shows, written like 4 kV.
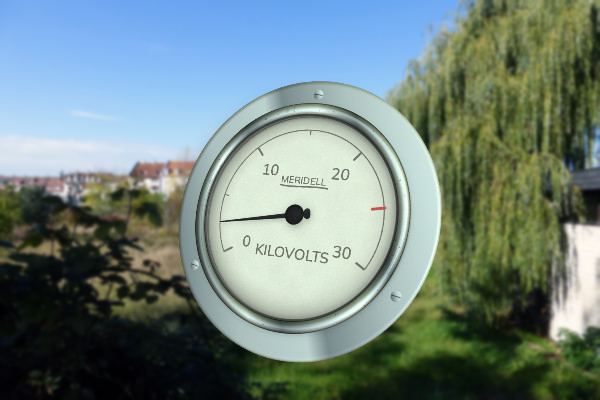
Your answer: 2.5 kV
